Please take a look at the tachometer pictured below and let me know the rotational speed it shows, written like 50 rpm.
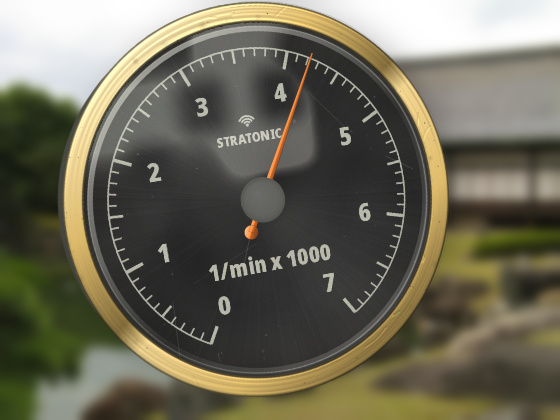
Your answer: 4200 rpm
